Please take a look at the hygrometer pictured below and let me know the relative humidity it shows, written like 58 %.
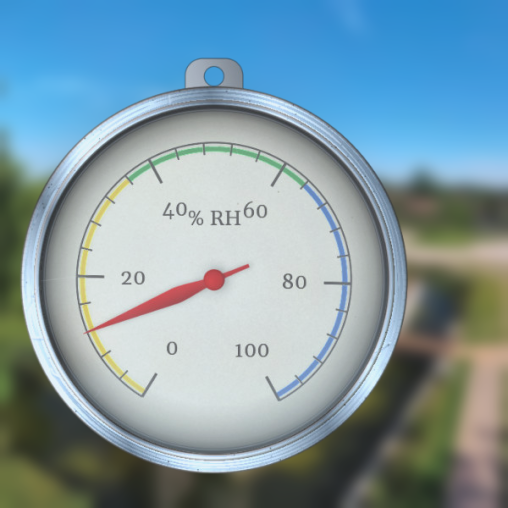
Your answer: 12 %
